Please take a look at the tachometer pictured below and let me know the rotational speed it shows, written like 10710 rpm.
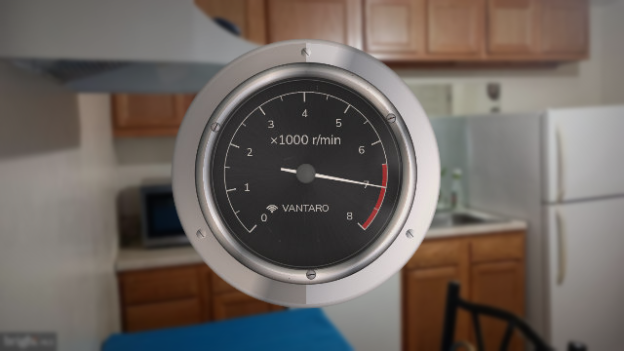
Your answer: 7000 rpm
